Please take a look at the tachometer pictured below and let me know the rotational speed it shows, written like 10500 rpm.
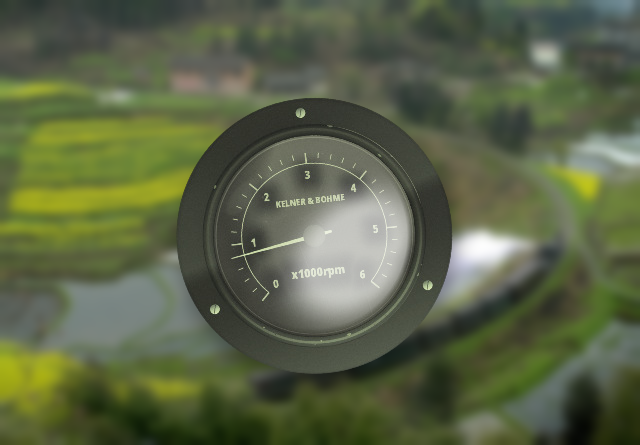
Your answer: 800 rpm
